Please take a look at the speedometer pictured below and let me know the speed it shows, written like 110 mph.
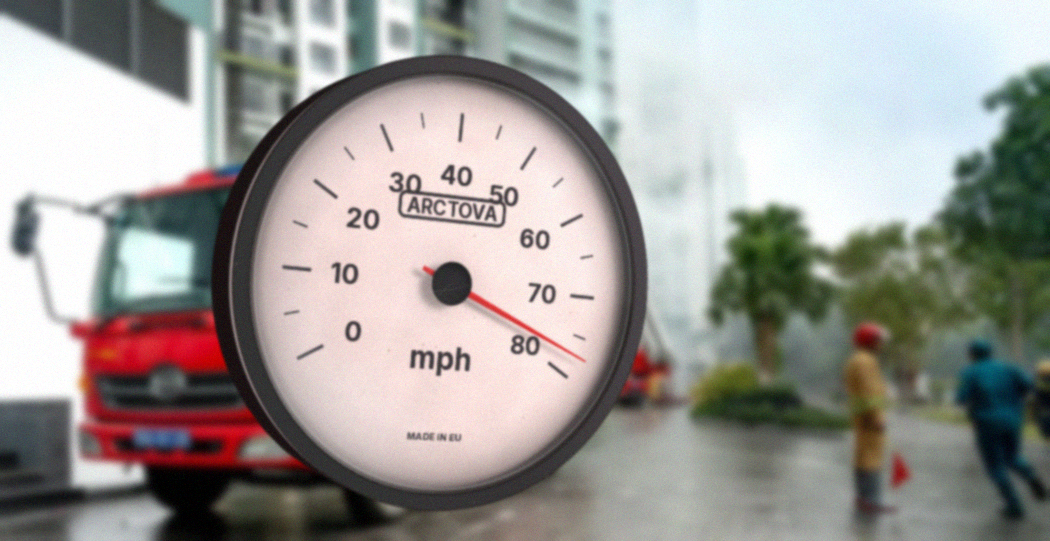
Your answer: 77.5 mph
